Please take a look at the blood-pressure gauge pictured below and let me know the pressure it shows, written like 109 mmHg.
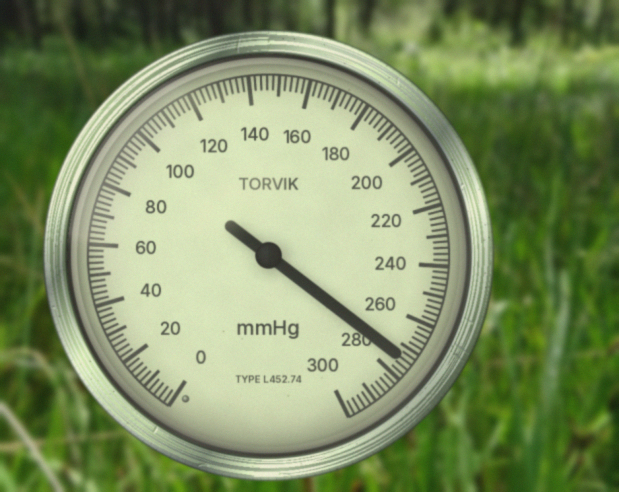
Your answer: 274 mmHg
